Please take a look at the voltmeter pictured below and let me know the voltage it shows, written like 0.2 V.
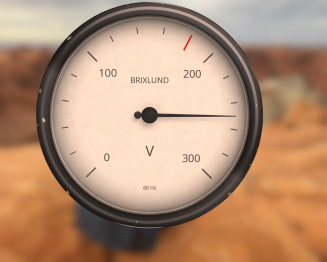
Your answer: 250 V
